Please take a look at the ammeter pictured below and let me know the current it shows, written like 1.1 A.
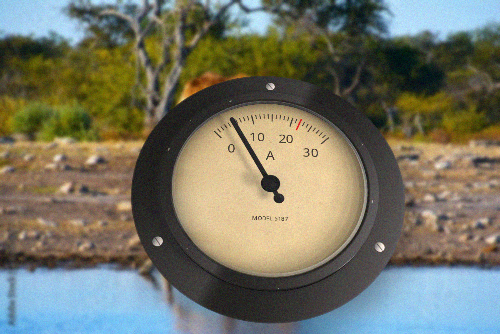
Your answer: 5 A
